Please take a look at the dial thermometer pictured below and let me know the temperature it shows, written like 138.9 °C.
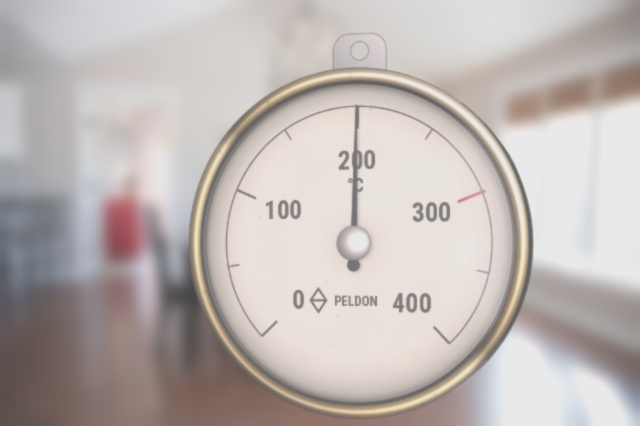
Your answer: 200 °C
